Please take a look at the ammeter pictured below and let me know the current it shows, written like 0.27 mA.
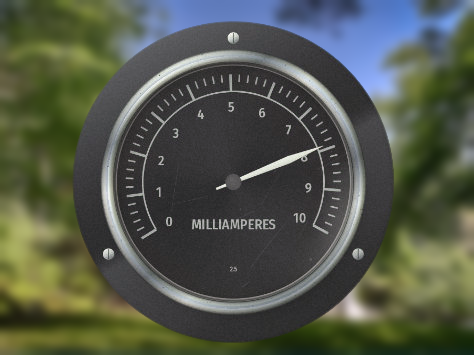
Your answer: 7.9 mA
